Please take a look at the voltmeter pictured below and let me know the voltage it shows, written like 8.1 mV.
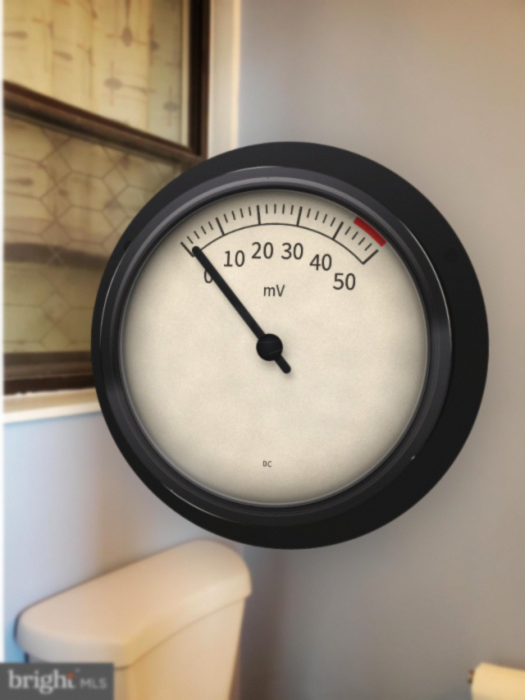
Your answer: 2 mV
